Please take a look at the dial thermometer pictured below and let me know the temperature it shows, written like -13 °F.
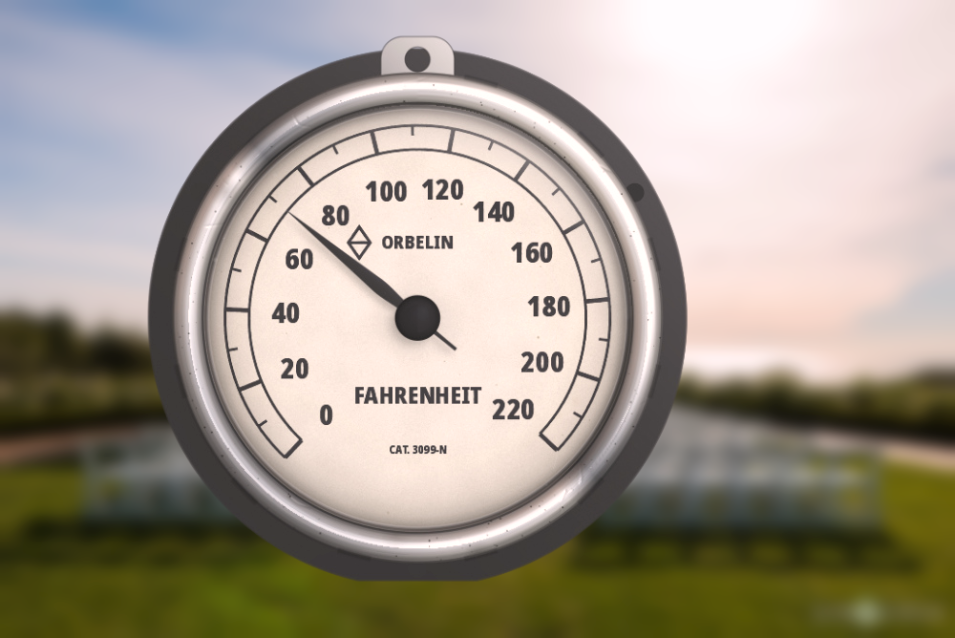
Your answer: 70 °F
